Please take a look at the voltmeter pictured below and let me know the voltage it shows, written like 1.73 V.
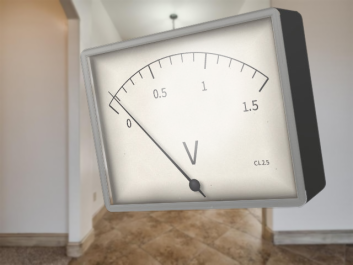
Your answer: 0.1 V
